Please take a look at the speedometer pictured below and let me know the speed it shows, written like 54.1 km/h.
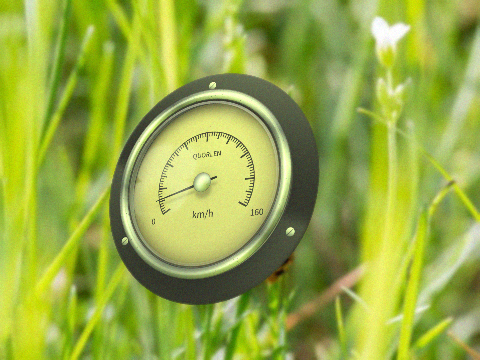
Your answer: 10 km/h
